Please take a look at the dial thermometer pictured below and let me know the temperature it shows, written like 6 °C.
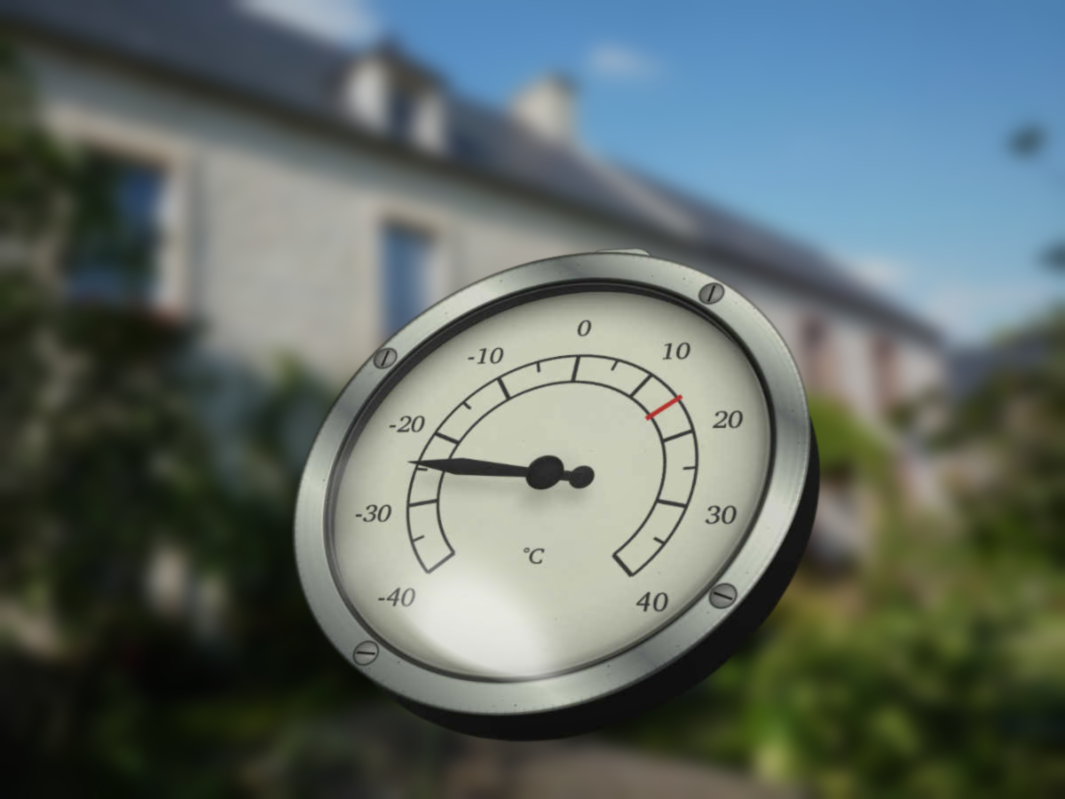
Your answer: -25 °C
